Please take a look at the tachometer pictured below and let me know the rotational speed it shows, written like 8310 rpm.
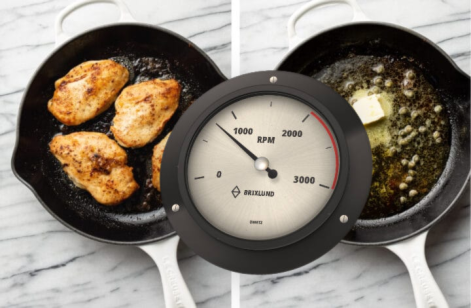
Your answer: 750 rpm
